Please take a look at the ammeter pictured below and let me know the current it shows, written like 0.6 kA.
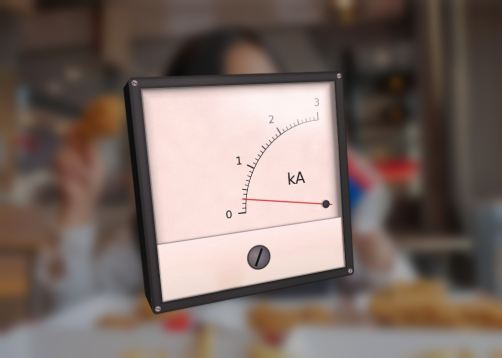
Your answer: 0.3 kA
